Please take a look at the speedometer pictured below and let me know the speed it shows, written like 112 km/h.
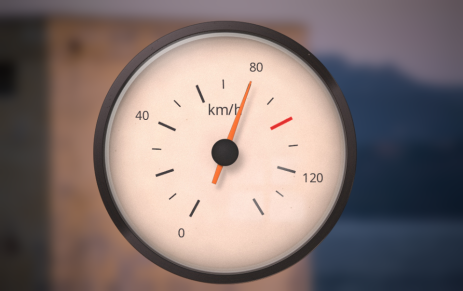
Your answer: 80 km/h
